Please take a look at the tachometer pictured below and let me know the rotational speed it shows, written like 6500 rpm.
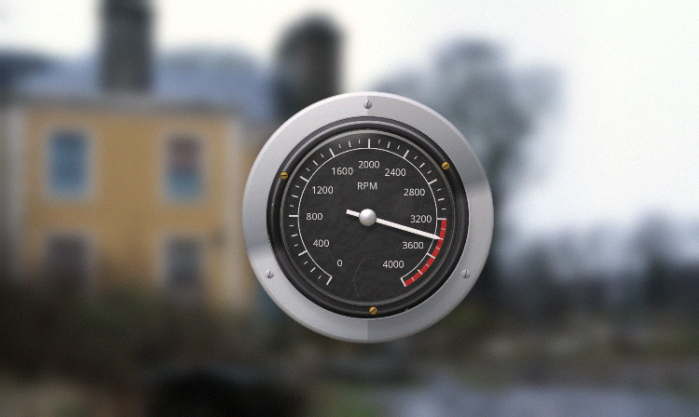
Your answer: 3400 rpm
